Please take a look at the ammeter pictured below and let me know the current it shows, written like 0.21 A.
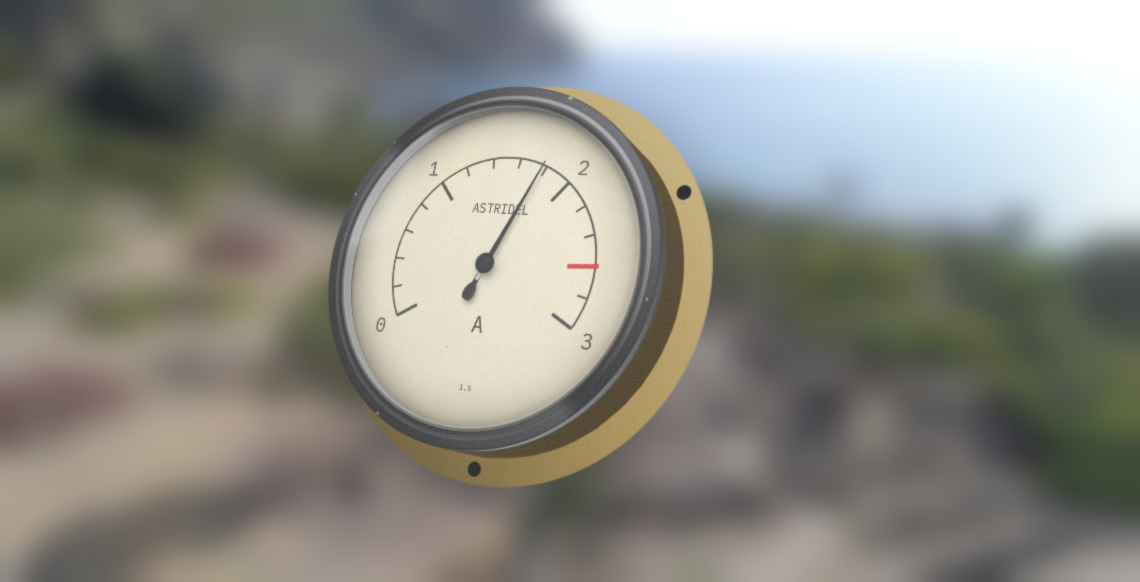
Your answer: 1.8 A
